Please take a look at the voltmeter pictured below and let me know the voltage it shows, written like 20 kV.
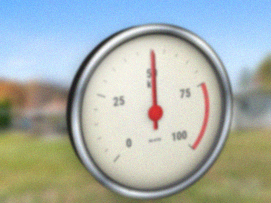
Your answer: 50 kV
